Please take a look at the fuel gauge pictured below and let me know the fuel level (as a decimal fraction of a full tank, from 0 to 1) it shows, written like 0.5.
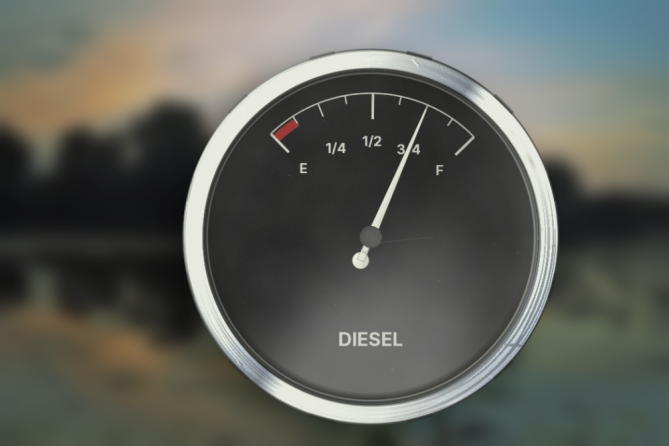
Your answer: 0.75
